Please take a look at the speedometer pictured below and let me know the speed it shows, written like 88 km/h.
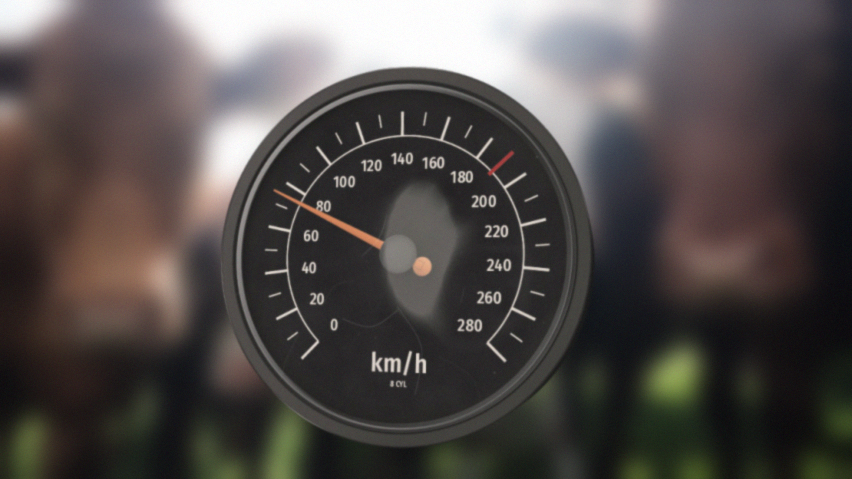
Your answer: 75 km/h
